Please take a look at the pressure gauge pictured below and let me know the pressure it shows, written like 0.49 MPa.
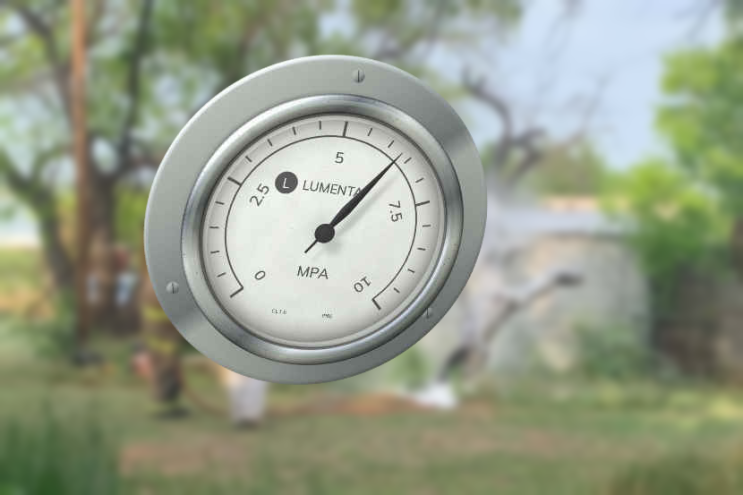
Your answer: 6.25 MPa
